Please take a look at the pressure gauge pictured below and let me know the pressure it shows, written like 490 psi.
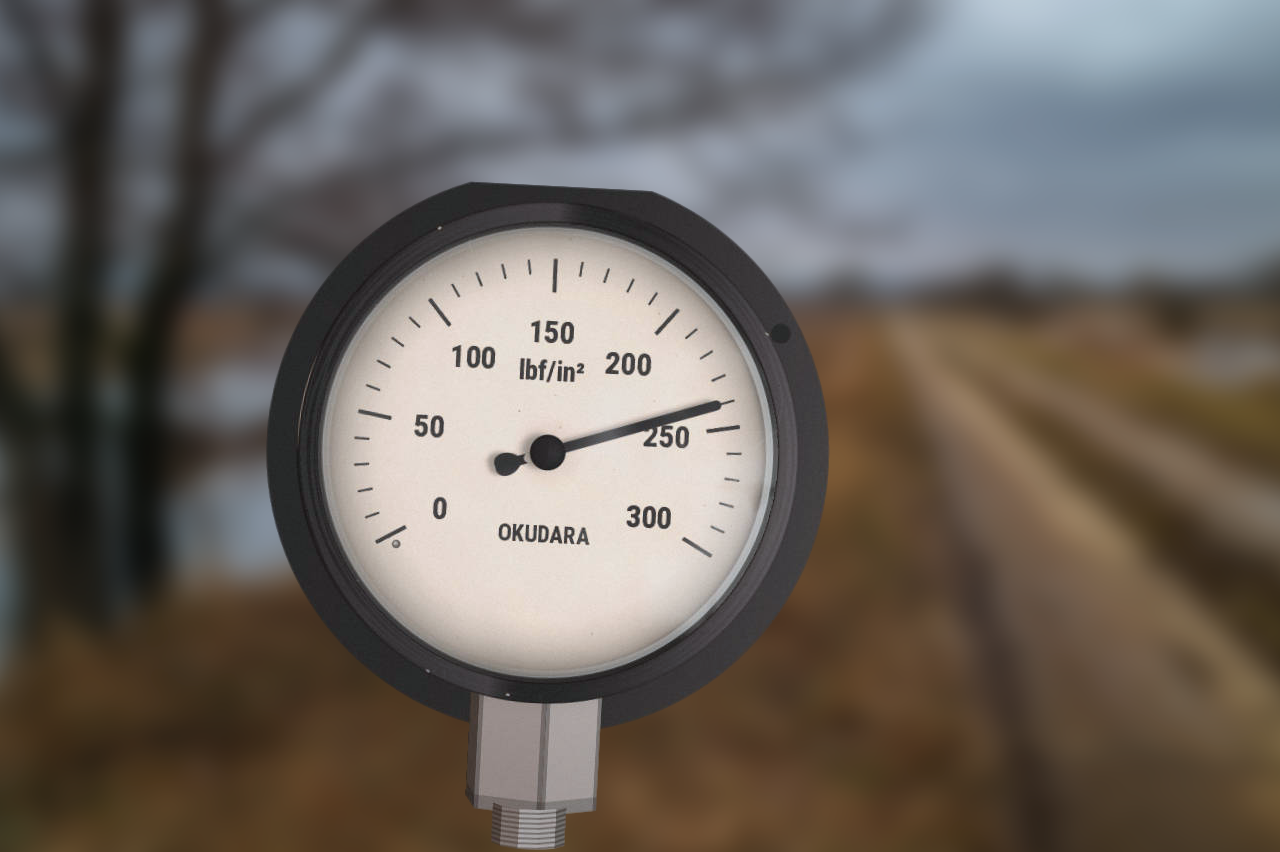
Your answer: 240 psi
